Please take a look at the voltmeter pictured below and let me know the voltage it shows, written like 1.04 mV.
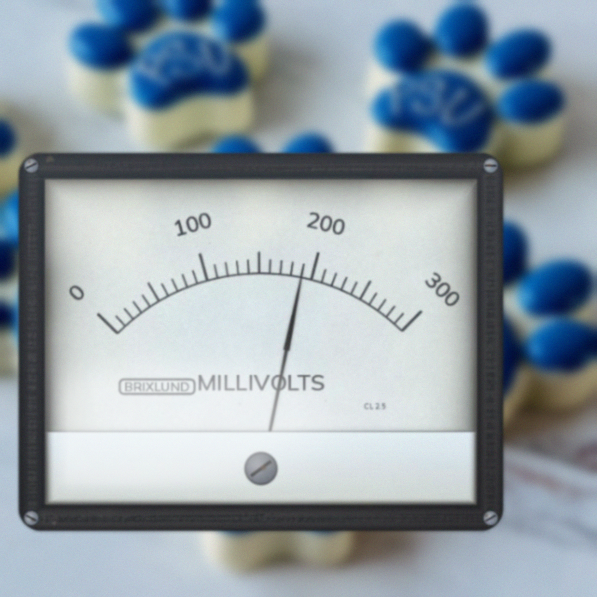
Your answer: 190 mV
